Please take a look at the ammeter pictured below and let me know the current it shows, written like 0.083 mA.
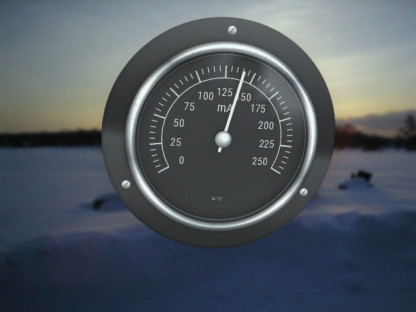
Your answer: 140 mA
